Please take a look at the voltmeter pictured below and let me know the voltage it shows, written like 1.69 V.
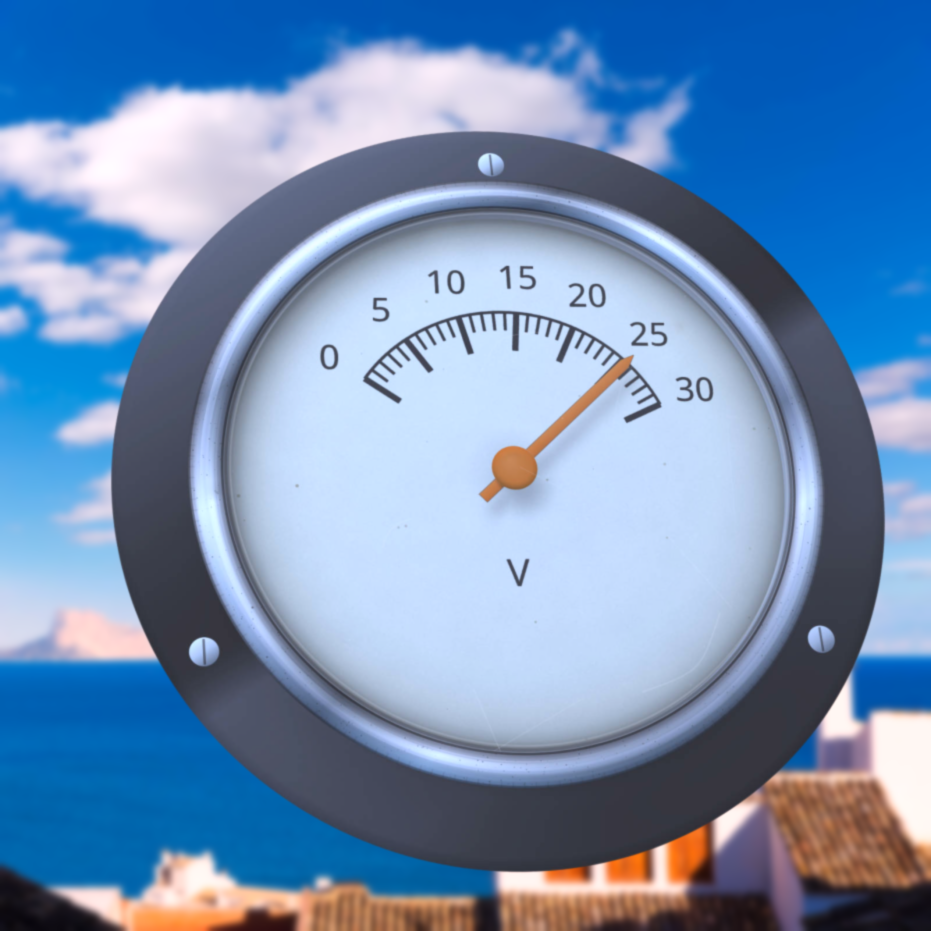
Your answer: 25.5 V
